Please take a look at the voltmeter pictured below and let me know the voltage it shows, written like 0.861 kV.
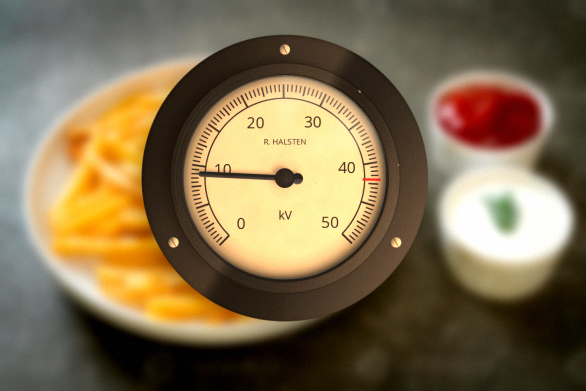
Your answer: 9 kV
